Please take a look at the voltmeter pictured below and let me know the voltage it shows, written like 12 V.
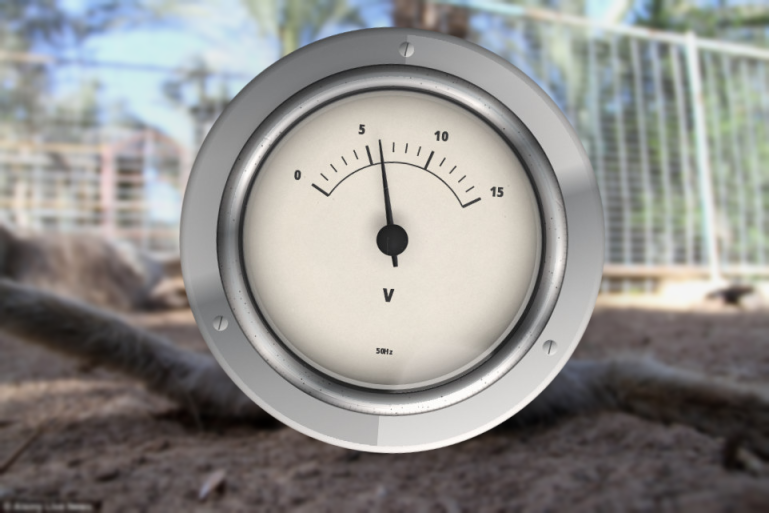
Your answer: 6 V
